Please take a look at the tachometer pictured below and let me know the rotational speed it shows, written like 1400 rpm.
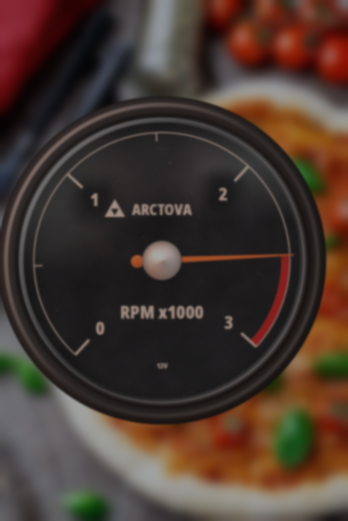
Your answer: 2500 rpm
